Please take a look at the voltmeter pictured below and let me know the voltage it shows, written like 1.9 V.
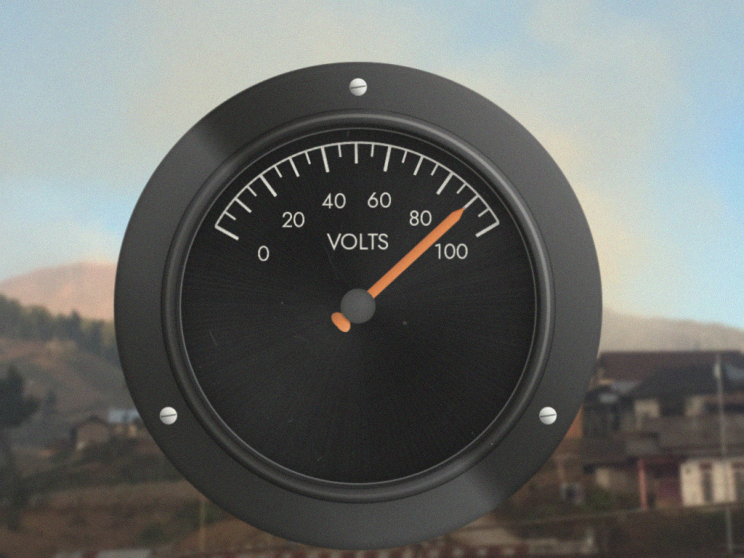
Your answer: 90 V
